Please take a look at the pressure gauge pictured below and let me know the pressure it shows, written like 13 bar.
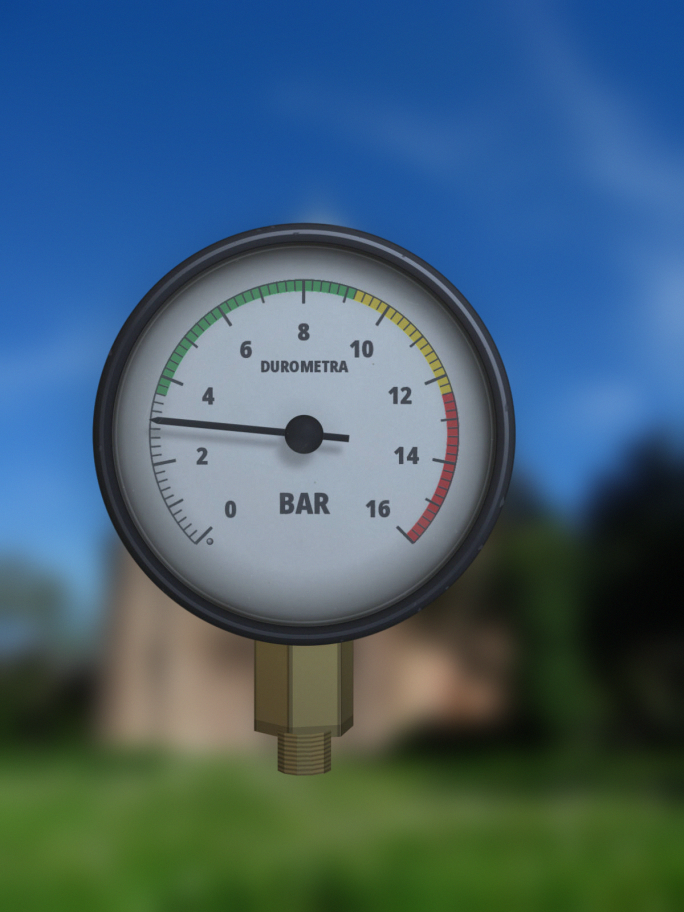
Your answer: 3 bar
